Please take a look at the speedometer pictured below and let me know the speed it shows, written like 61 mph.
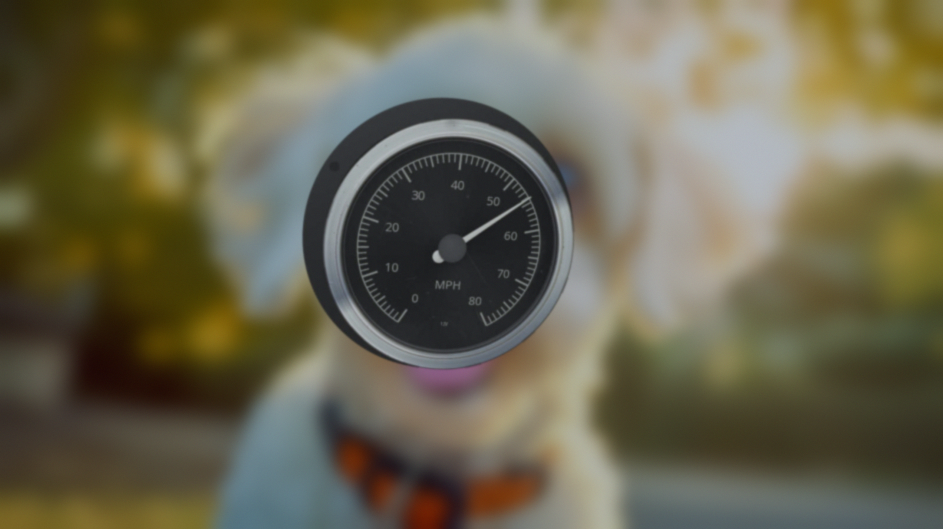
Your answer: 54 mph
